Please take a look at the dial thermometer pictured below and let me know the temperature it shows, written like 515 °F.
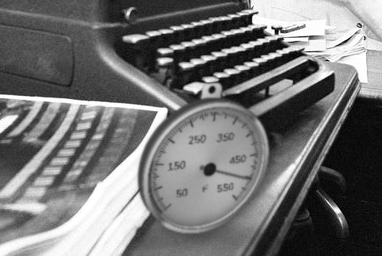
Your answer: 500 °F
